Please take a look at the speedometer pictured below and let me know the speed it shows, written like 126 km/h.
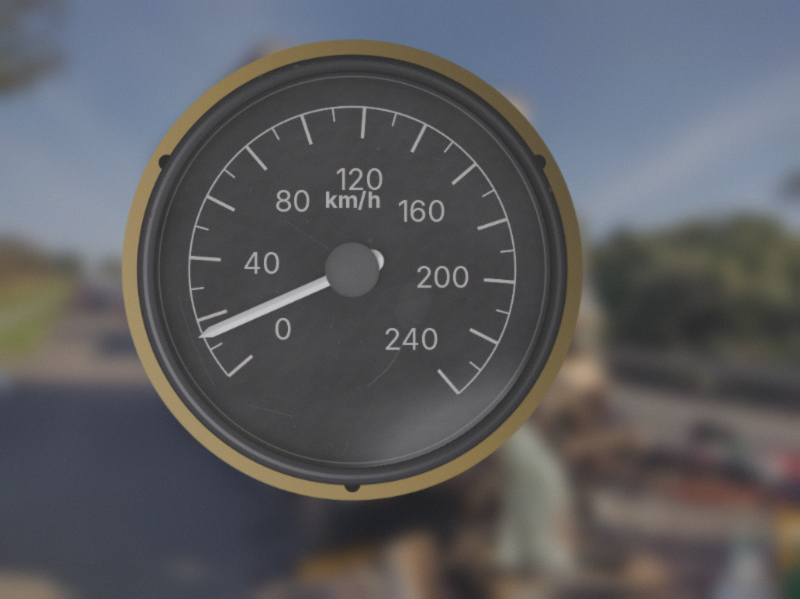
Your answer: 15 km/h
